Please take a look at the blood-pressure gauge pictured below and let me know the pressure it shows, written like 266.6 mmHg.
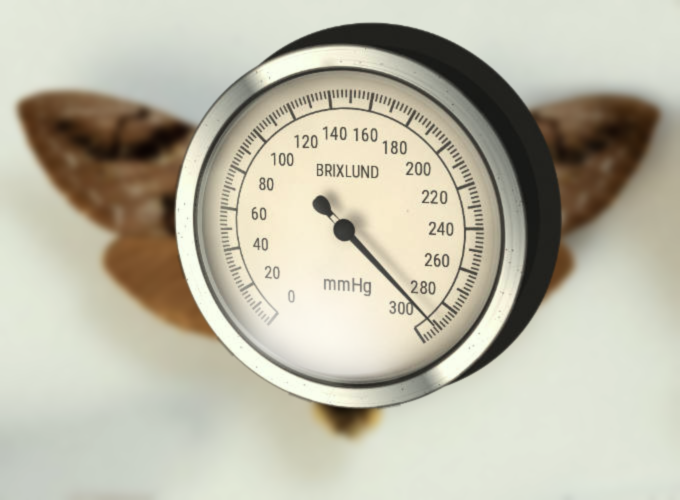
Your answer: 290 mmHg
